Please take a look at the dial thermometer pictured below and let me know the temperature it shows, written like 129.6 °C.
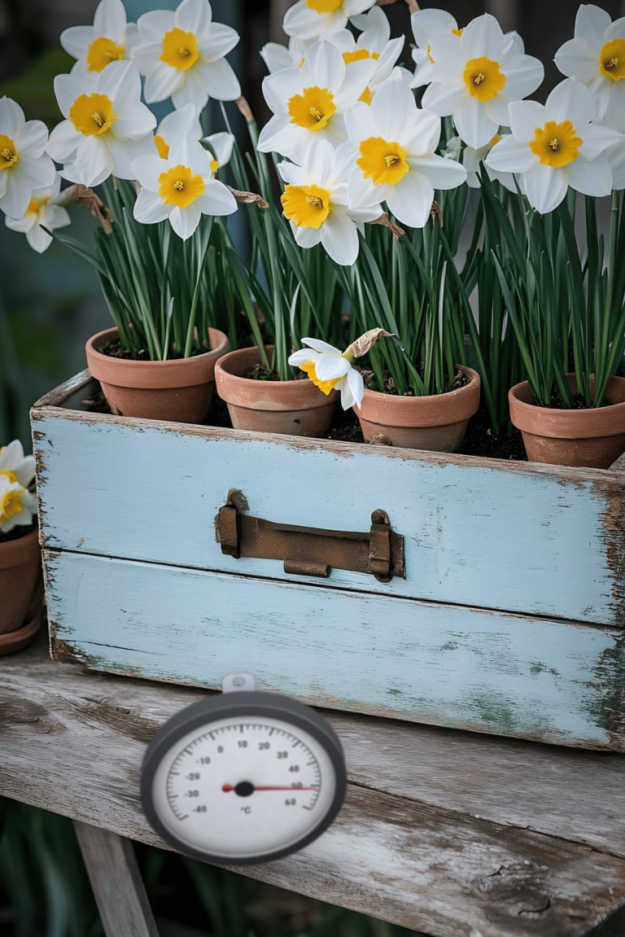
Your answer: 50 °C
